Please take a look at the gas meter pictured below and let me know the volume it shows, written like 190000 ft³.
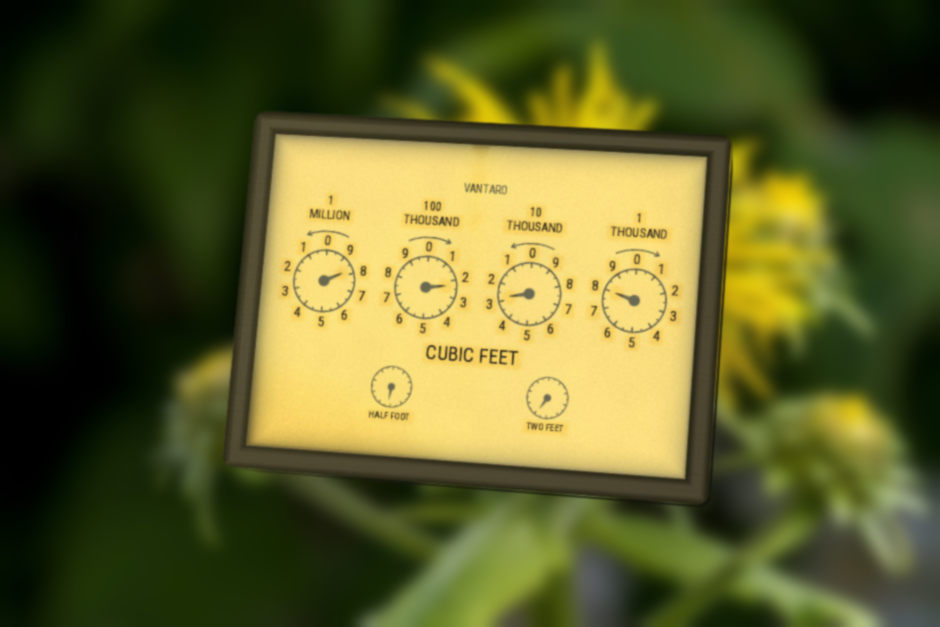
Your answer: 822800 ft³
